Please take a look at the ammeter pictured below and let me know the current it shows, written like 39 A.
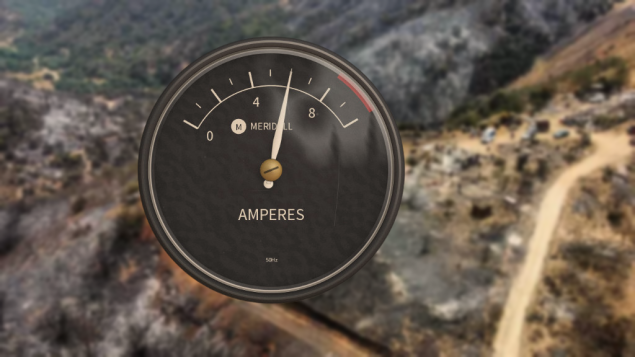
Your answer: 6 A
